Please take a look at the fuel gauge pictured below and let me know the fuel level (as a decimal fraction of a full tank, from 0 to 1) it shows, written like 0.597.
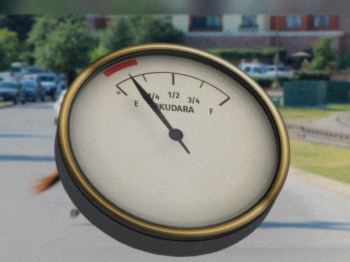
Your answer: 0.125
